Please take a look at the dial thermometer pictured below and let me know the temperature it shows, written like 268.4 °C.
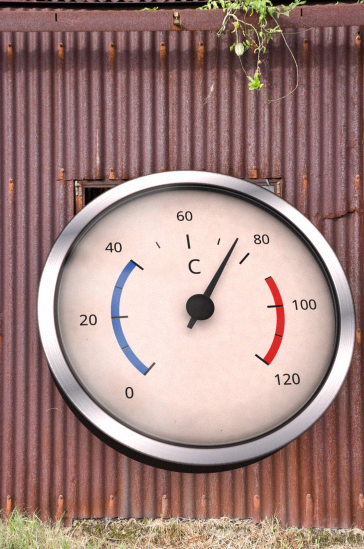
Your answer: 75 °C
